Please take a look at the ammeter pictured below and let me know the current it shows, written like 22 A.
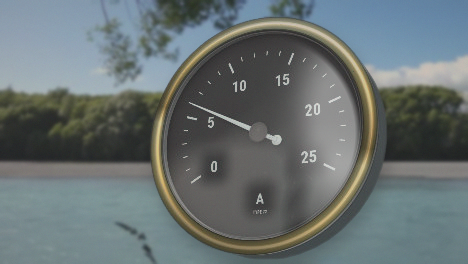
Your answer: 6 A
